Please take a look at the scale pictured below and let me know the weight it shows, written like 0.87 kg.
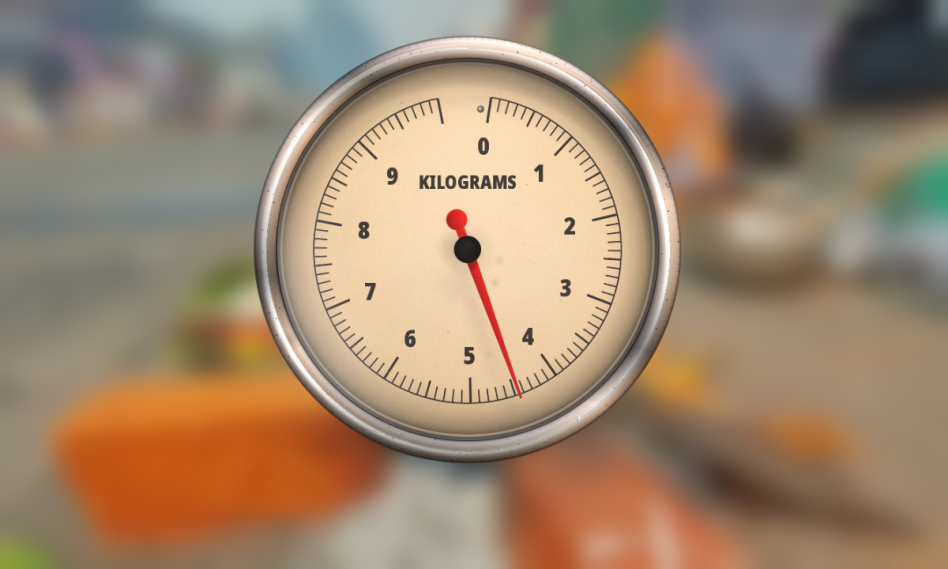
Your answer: 4.45 kg
